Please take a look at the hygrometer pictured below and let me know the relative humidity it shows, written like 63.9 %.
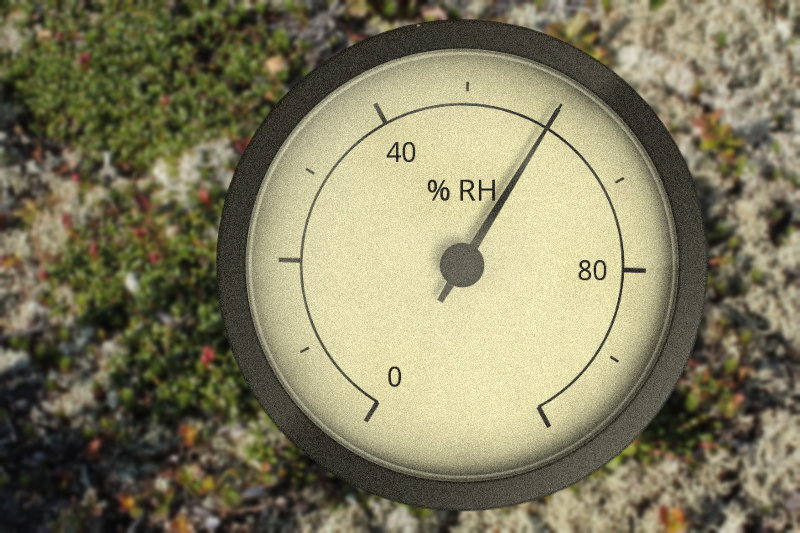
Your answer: 60 %
